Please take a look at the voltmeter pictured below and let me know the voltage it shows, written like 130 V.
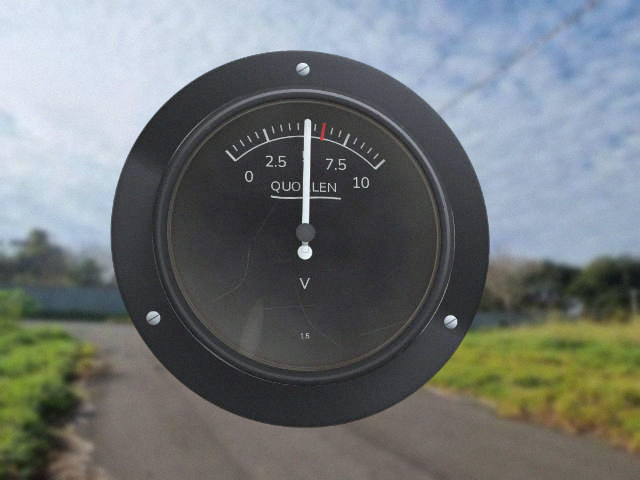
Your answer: 5 V
